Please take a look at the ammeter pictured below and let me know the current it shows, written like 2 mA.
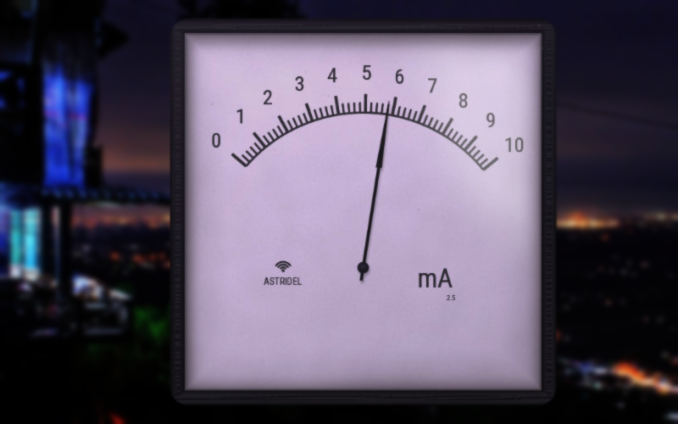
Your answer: 5.8 mA
